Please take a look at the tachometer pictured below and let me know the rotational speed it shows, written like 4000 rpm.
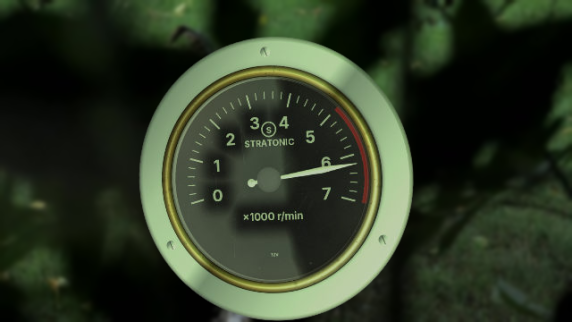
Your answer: 6200 rpm
